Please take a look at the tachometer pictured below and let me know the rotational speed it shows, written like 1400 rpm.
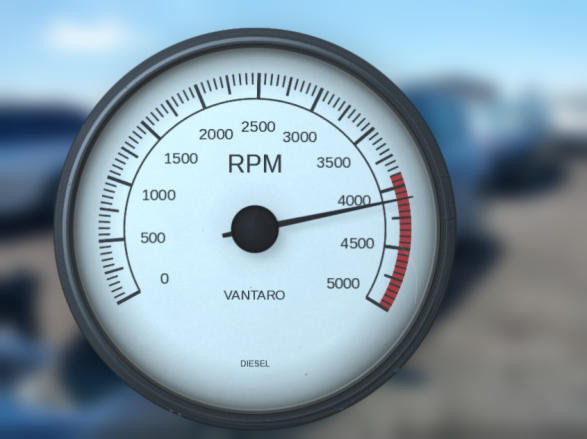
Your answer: 4100 rpm
